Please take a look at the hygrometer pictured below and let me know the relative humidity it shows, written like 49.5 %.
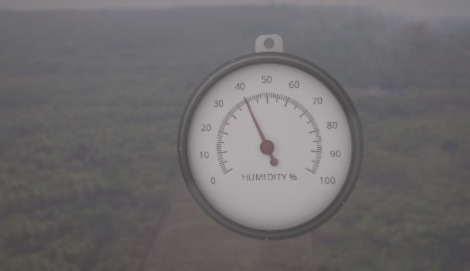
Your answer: 40 %
